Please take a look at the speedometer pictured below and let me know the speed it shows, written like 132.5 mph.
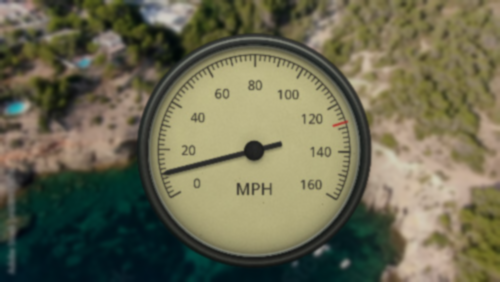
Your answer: 10 mph
